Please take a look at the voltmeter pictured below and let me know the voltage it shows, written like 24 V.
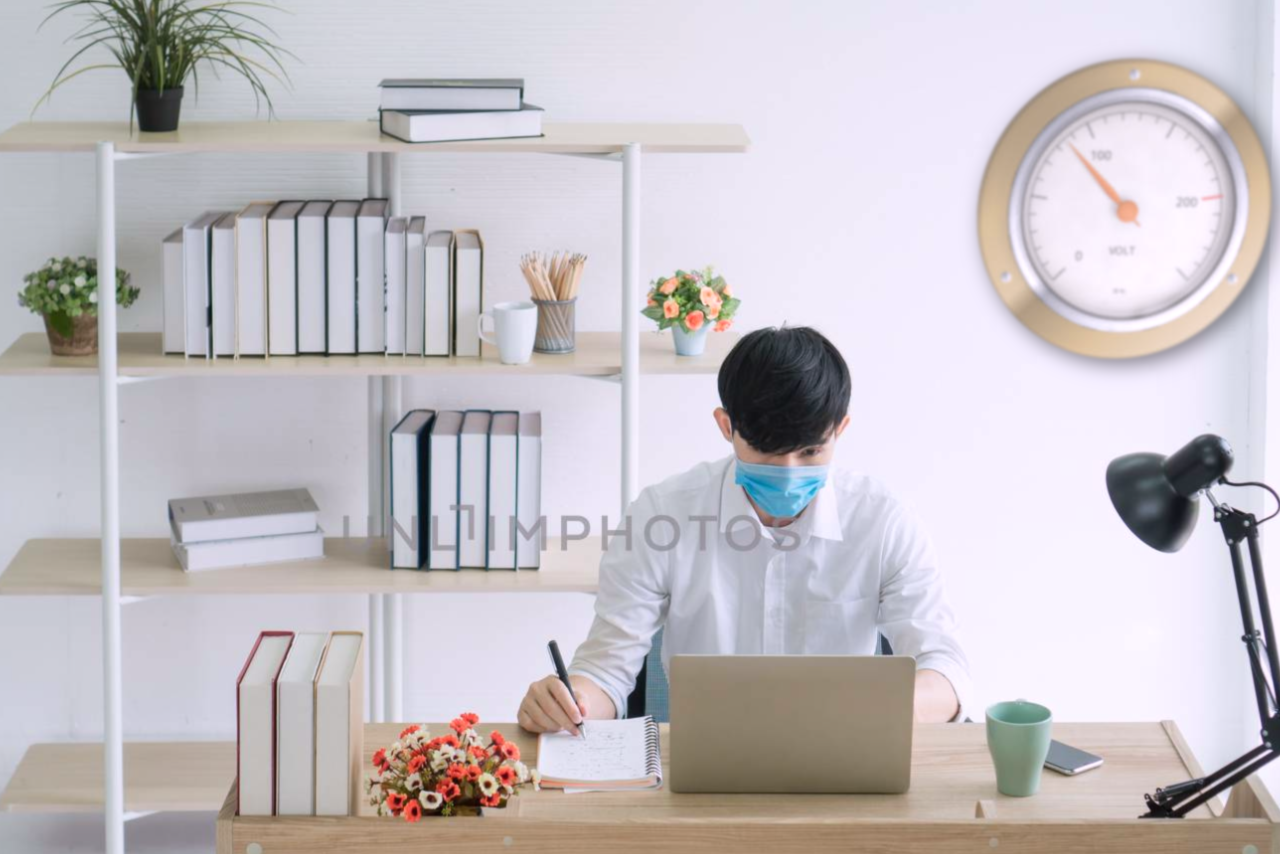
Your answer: 85 V
